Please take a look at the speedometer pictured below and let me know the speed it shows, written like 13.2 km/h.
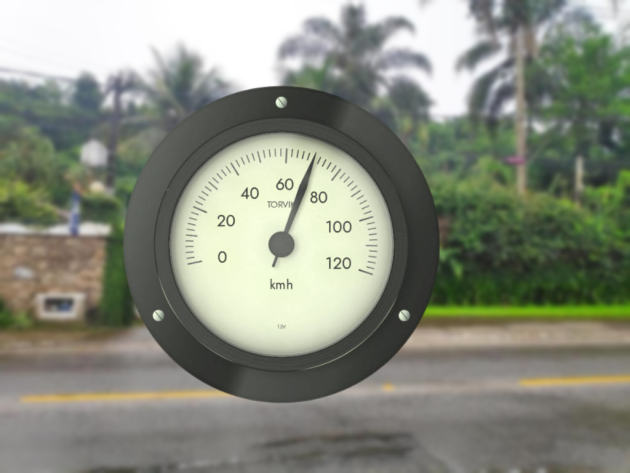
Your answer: 70 km/h
